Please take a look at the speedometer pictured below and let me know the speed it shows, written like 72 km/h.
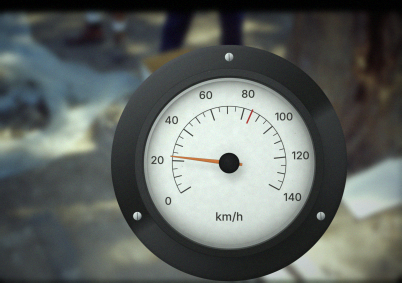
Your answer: 22.5 km/h
